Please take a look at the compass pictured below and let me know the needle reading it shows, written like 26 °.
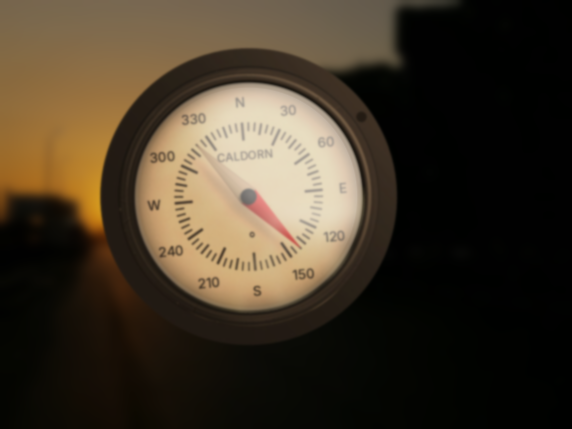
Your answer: 140 °
